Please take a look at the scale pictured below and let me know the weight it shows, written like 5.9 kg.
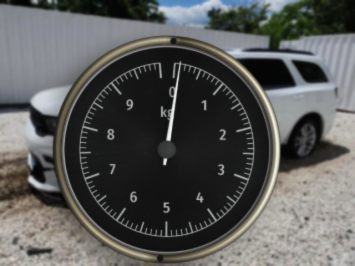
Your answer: 0.1 kg
